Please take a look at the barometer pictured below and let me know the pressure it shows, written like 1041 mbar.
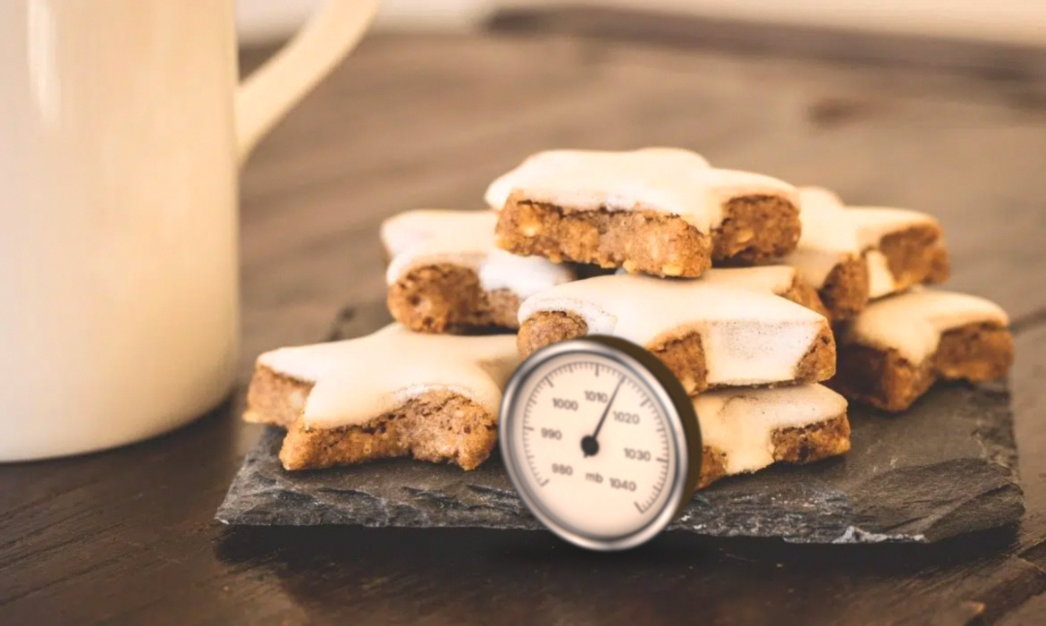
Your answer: 1015 mbar
